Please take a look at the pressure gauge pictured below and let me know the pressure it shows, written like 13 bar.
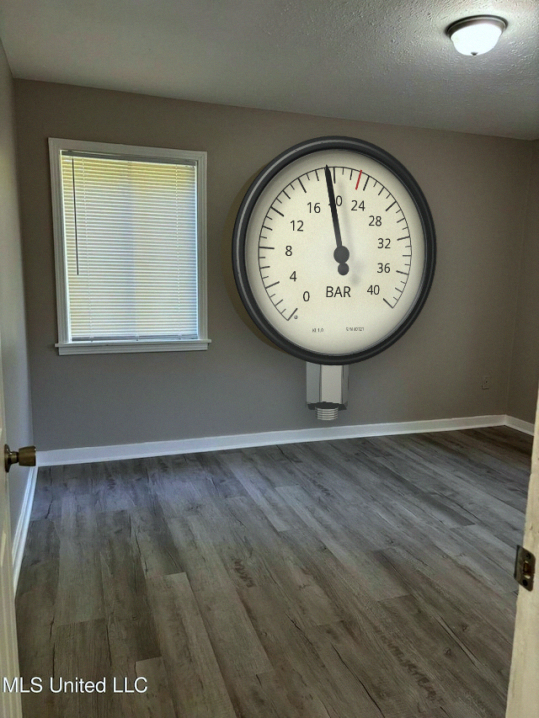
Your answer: 19 bar
